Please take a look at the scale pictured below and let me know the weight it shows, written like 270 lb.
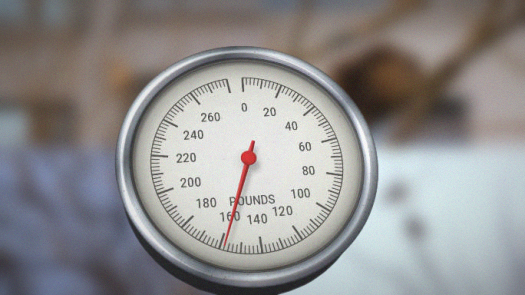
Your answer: 158 lb
